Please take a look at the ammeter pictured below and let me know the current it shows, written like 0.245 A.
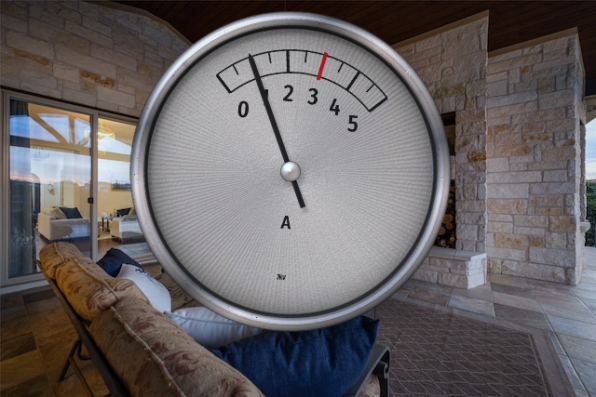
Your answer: 1 A
